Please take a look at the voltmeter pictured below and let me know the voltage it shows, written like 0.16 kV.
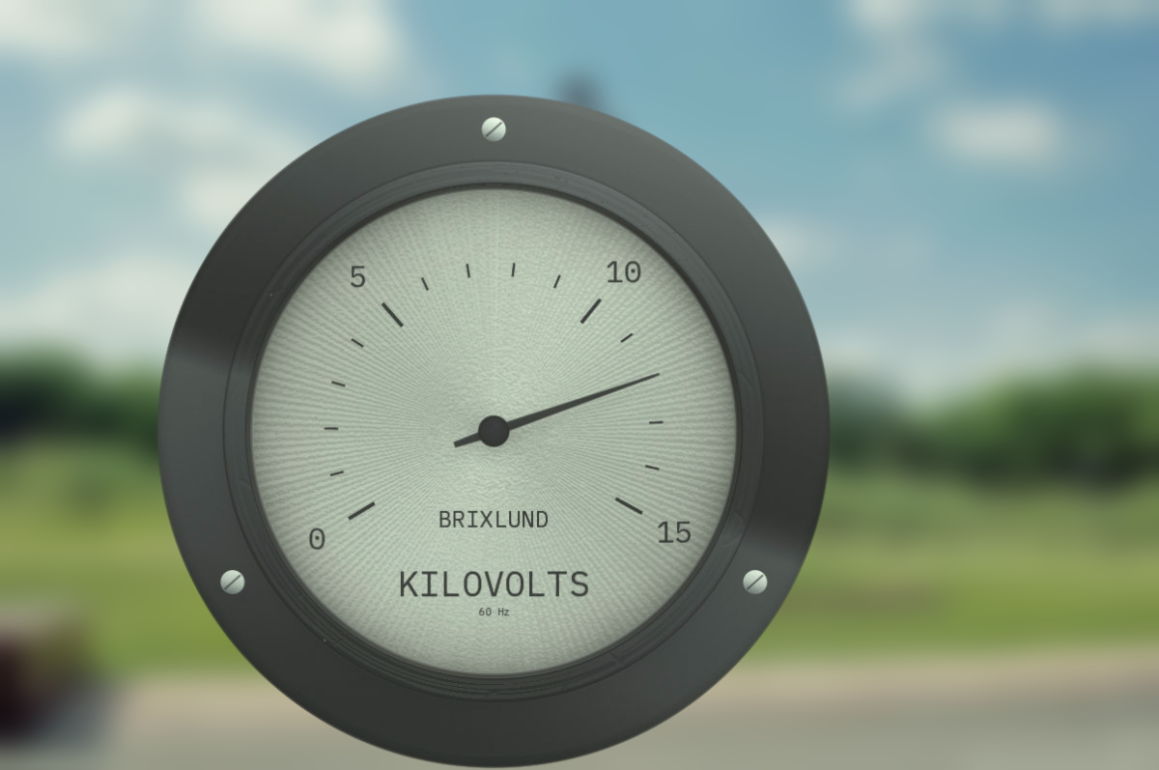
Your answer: 12 kV
